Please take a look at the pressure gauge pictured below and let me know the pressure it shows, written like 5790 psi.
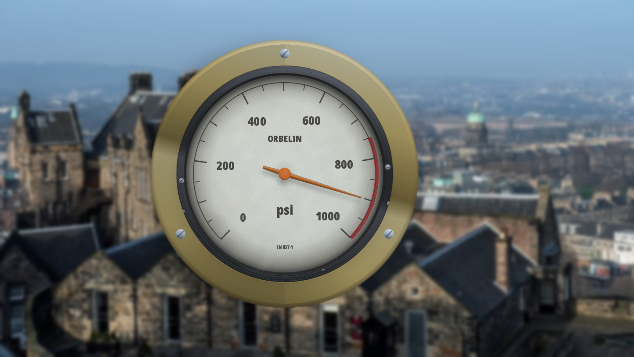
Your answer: 900 psi
